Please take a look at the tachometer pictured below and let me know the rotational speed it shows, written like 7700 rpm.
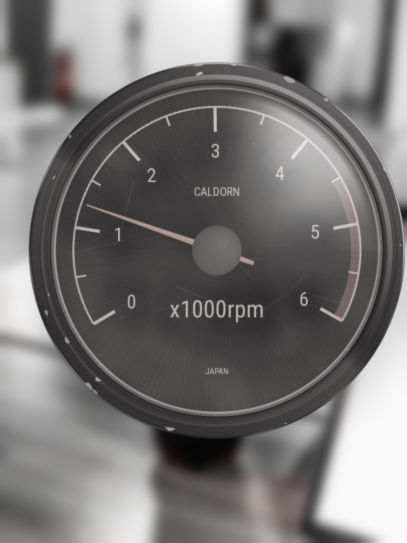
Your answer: 1250 rpm
